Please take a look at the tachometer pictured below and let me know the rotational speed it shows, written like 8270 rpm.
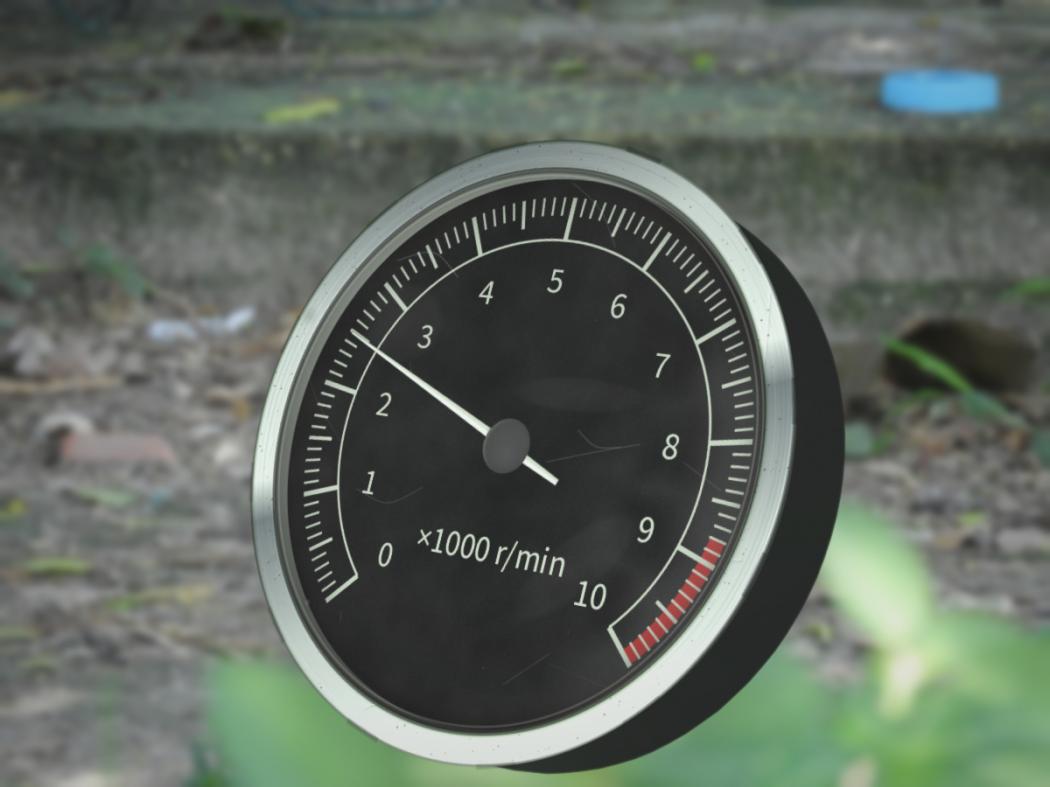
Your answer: 2500 rpm
